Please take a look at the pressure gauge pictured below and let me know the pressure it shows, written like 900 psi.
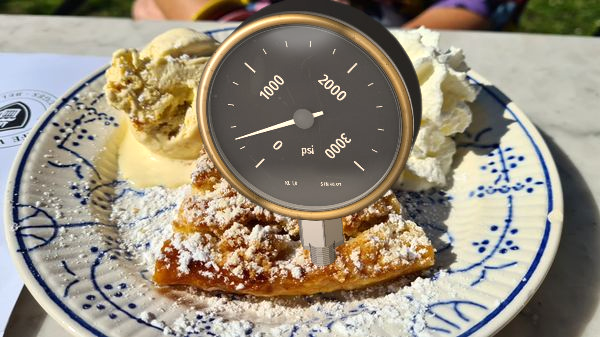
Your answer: 300 psi
